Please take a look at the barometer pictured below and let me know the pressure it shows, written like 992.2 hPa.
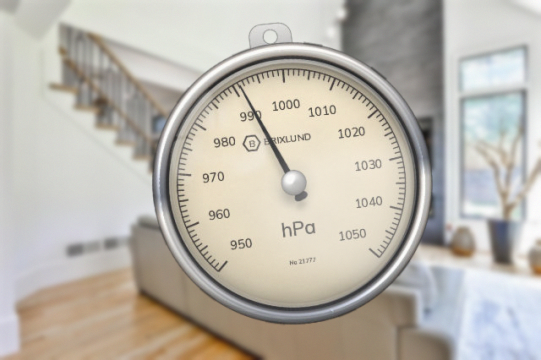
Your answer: 991 hPa
